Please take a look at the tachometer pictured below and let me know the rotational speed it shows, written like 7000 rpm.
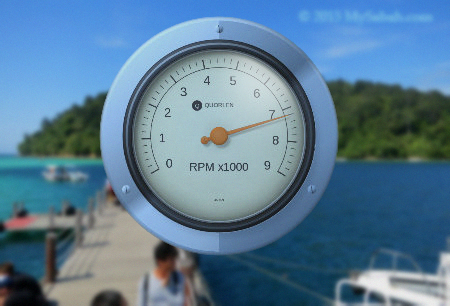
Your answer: 7200 rpm
